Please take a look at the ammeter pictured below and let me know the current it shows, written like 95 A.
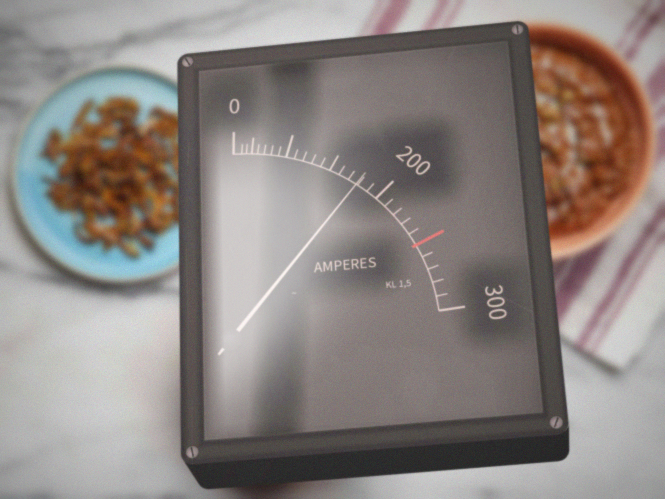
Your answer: 180 A
